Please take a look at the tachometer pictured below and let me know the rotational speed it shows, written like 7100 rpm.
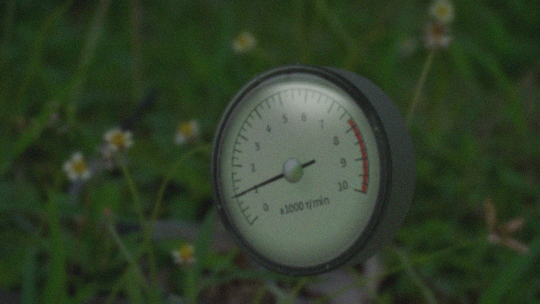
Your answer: 1000 rpm
